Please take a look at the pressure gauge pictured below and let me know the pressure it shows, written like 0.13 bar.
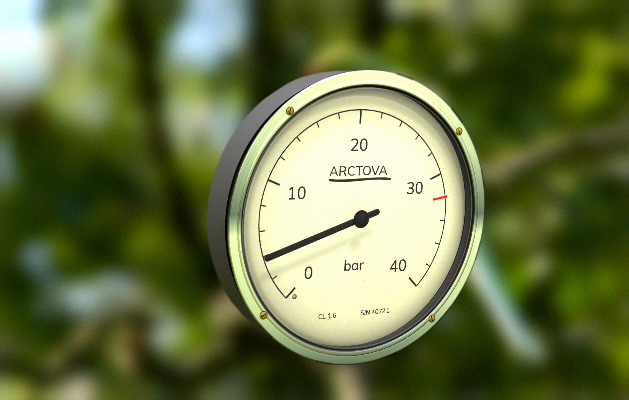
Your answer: 4 bar
